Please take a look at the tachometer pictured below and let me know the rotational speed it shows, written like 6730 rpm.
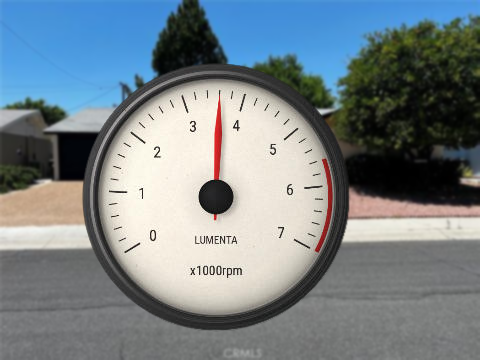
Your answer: 3600 rpm
